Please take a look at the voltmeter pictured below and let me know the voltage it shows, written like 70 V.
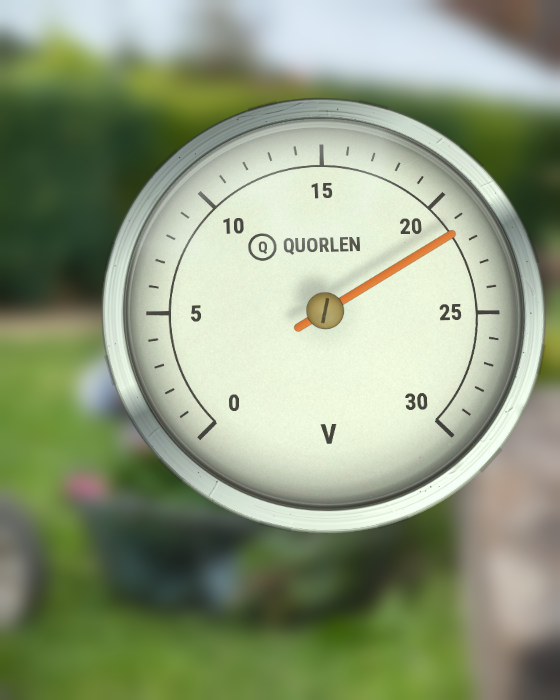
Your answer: 21.5 V
